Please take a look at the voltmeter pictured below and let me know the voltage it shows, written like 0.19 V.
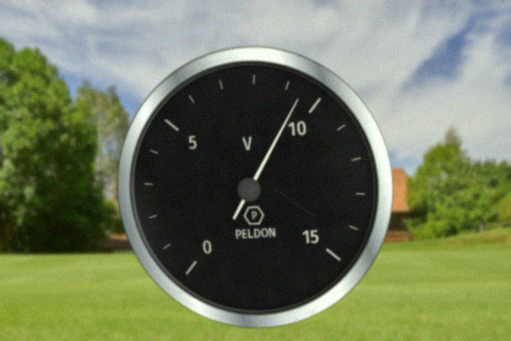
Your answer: 9.5 V
